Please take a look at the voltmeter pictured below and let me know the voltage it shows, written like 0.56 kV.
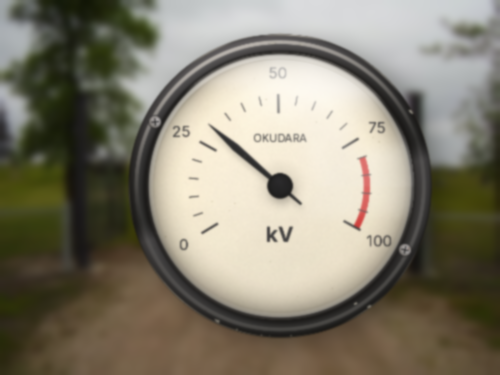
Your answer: 30 kV
